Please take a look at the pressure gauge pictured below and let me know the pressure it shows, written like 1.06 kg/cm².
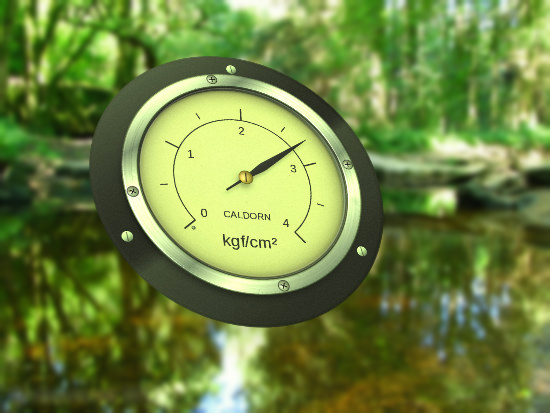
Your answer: 2.75 kg/cm²
